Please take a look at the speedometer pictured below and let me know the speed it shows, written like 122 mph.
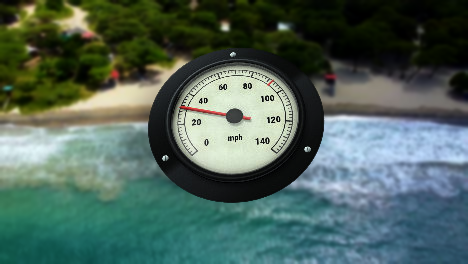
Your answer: 30 mph
